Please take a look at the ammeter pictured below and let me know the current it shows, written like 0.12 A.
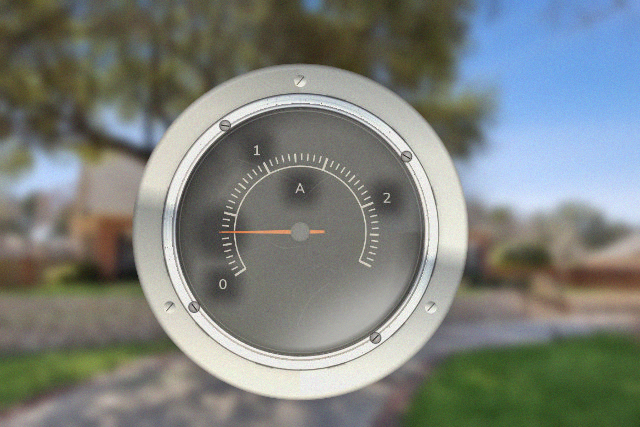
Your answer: 0.35 A
